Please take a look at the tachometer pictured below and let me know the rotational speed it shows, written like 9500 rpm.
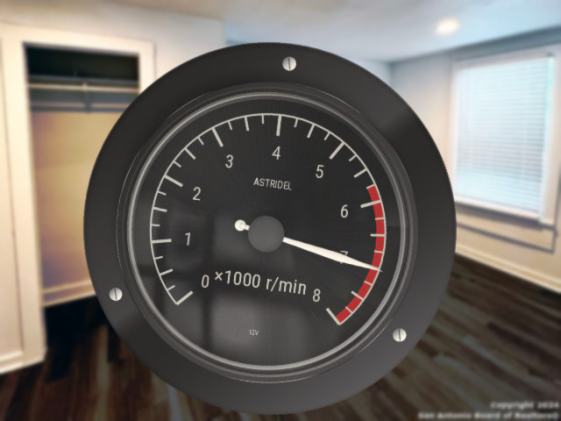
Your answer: 7000 rpm
